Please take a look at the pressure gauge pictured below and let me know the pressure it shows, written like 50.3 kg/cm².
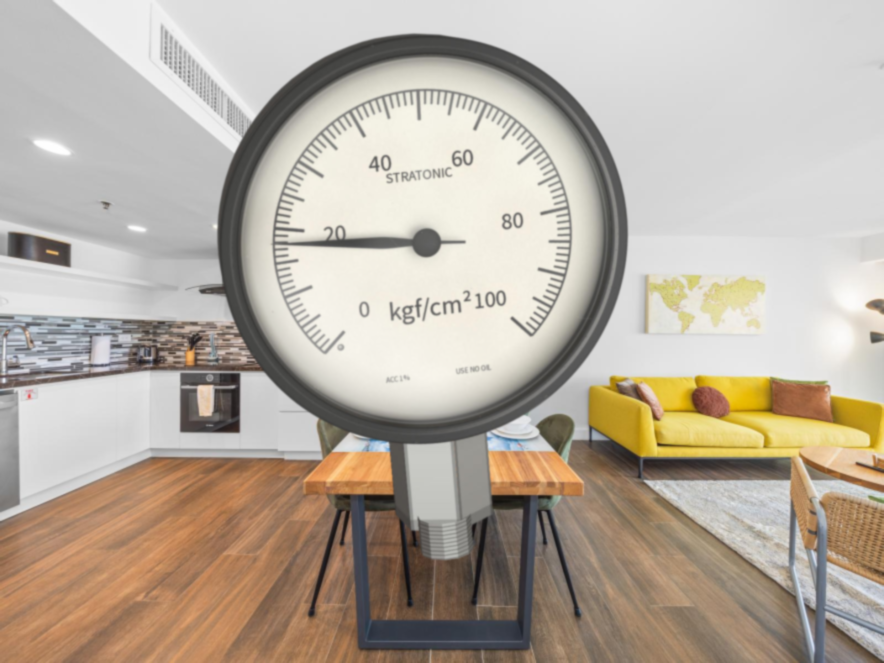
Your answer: 18 kg/cm²
